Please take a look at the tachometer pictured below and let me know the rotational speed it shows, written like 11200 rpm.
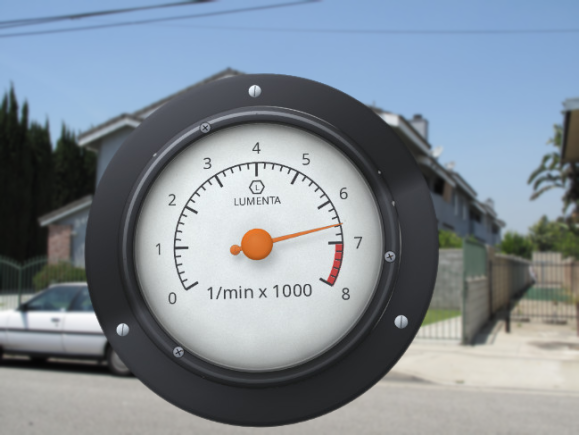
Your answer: 6600 rpm
